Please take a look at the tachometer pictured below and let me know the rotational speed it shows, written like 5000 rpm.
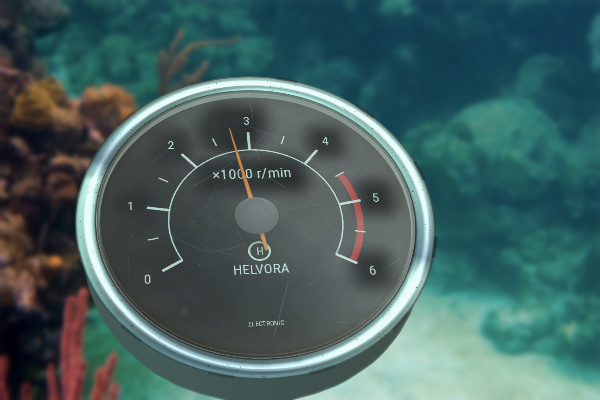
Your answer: 2750 rpm
